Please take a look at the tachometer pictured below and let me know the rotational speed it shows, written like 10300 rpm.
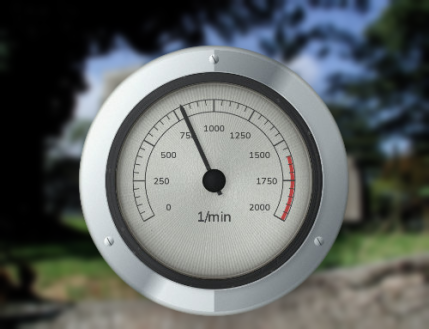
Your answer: 800 rpm
